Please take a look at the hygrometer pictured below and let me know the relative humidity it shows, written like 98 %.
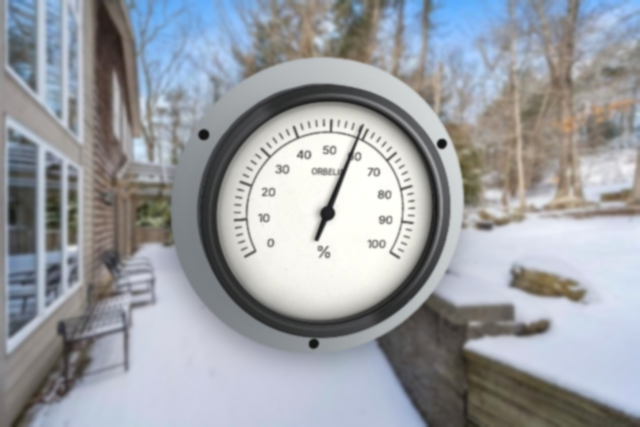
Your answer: 58 %
